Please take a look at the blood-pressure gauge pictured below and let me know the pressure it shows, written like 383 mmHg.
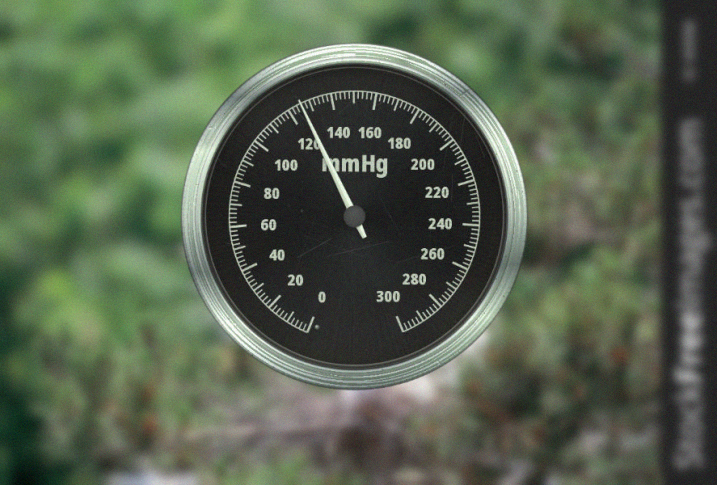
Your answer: 126 mmHg
